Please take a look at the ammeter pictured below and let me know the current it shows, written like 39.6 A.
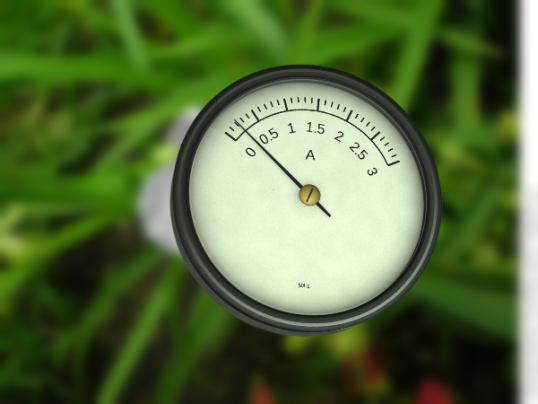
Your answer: 0.2 A
